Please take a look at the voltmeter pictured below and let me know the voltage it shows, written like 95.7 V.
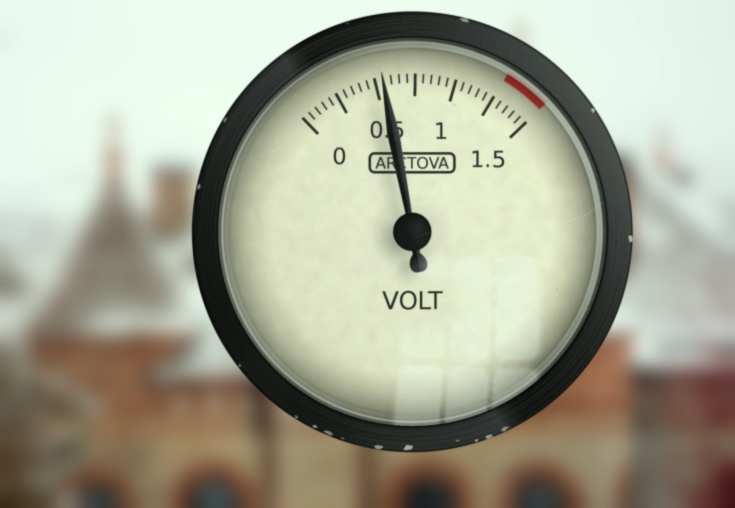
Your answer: 0.55 V
